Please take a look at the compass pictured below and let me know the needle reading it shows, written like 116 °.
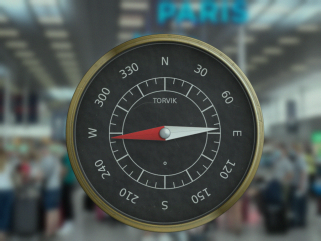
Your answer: 265 °
